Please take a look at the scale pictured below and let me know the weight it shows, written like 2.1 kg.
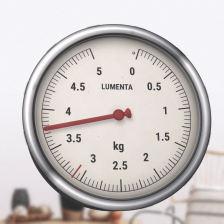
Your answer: 3.75 kg
